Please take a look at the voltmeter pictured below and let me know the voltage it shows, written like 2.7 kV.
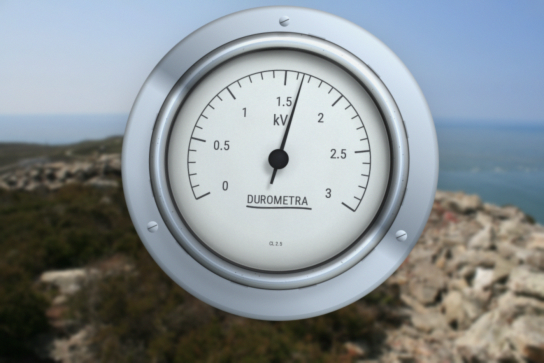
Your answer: 1.65 kV
